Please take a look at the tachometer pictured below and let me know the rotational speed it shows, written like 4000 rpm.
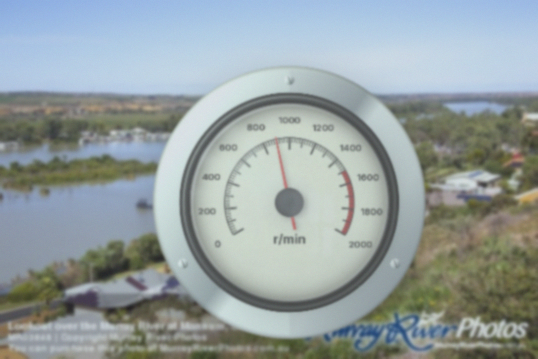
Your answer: 900 rpm
